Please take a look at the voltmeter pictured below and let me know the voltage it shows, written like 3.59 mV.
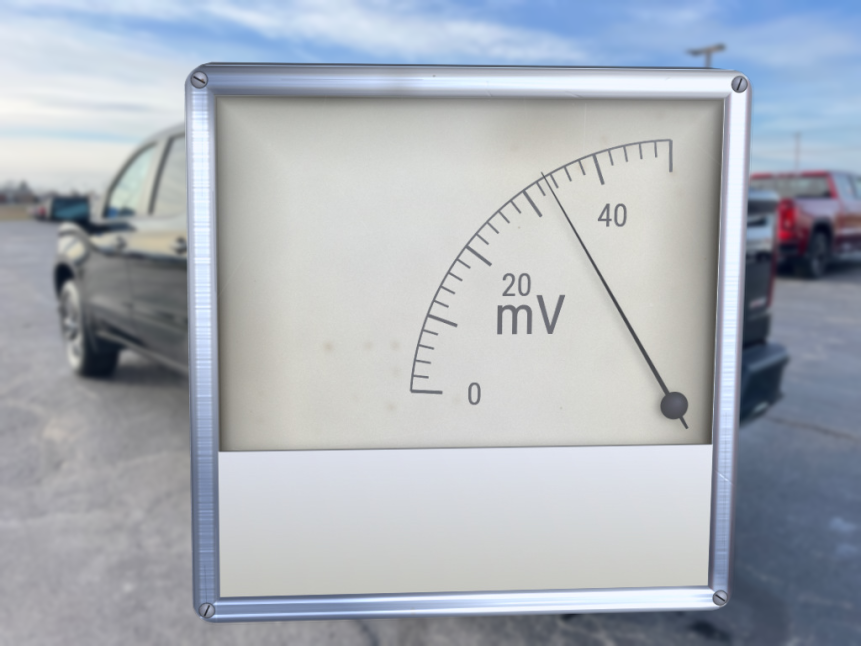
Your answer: 33 mV
